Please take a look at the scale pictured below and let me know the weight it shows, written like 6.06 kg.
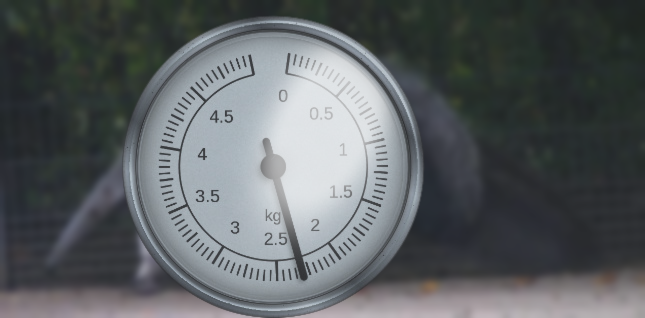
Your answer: 2.3 kg
